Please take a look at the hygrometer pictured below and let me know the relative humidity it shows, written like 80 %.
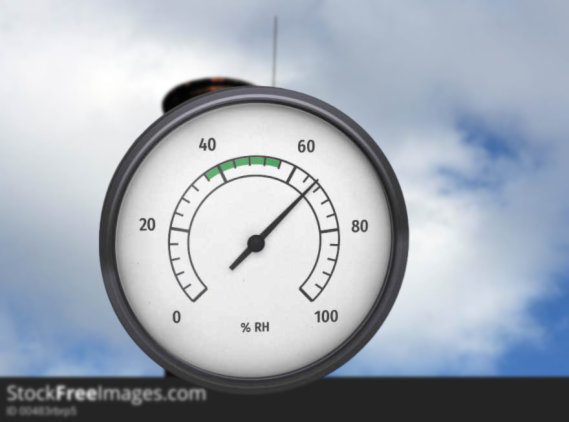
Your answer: 66 %
